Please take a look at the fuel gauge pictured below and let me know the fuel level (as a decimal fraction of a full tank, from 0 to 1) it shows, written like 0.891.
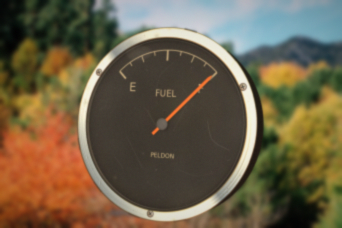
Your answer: 1
